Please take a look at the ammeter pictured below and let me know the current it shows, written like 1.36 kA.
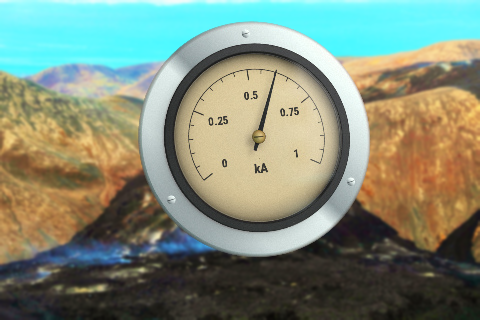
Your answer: 0.6 kA
